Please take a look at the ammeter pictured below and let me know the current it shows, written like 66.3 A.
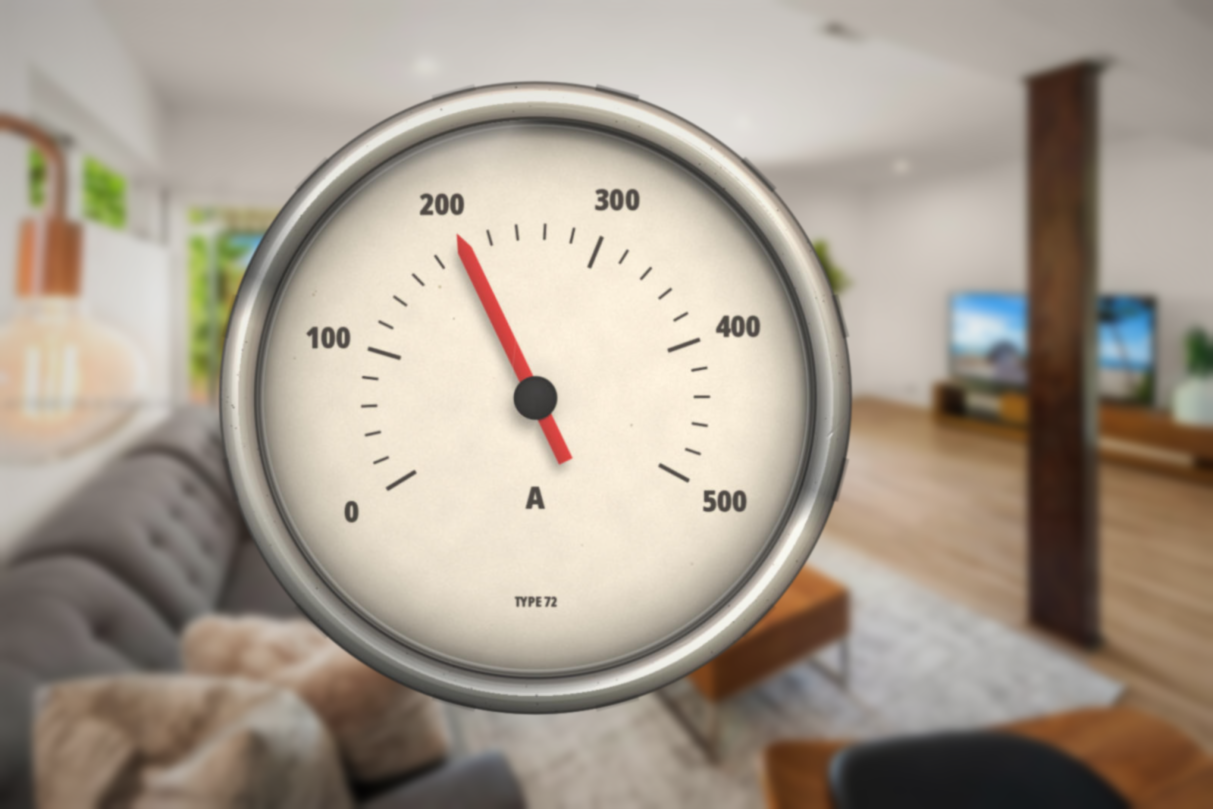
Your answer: 200 A
